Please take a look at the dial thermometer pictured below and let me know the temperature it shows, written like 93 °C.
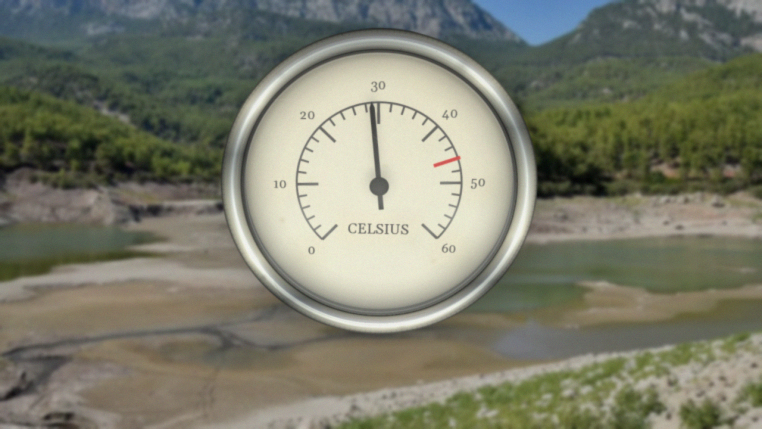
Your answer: 29 °C
